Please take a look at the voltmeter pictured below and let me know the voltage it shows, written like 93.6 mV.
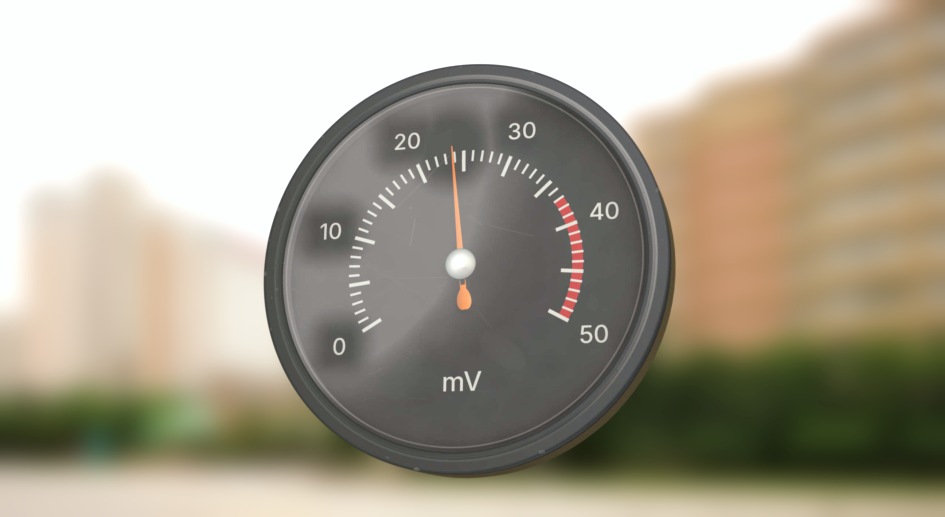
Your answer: 24 mV
